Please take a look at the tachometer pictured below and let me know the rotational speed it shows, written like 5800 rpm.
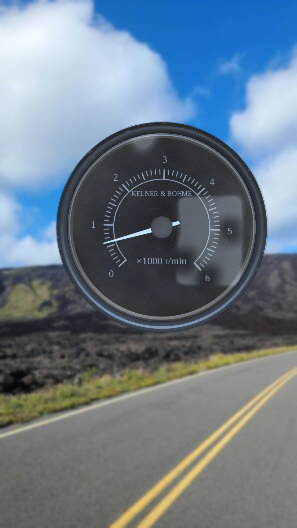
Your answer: 600 rpm
